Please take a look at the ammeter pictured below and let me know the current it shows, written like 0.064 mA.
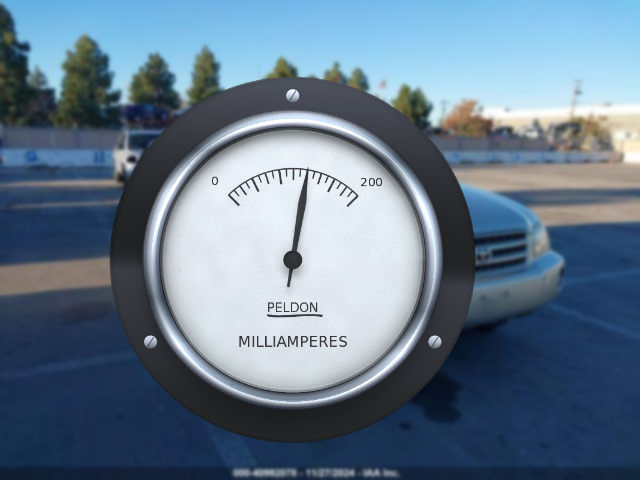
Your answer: 120 mA
